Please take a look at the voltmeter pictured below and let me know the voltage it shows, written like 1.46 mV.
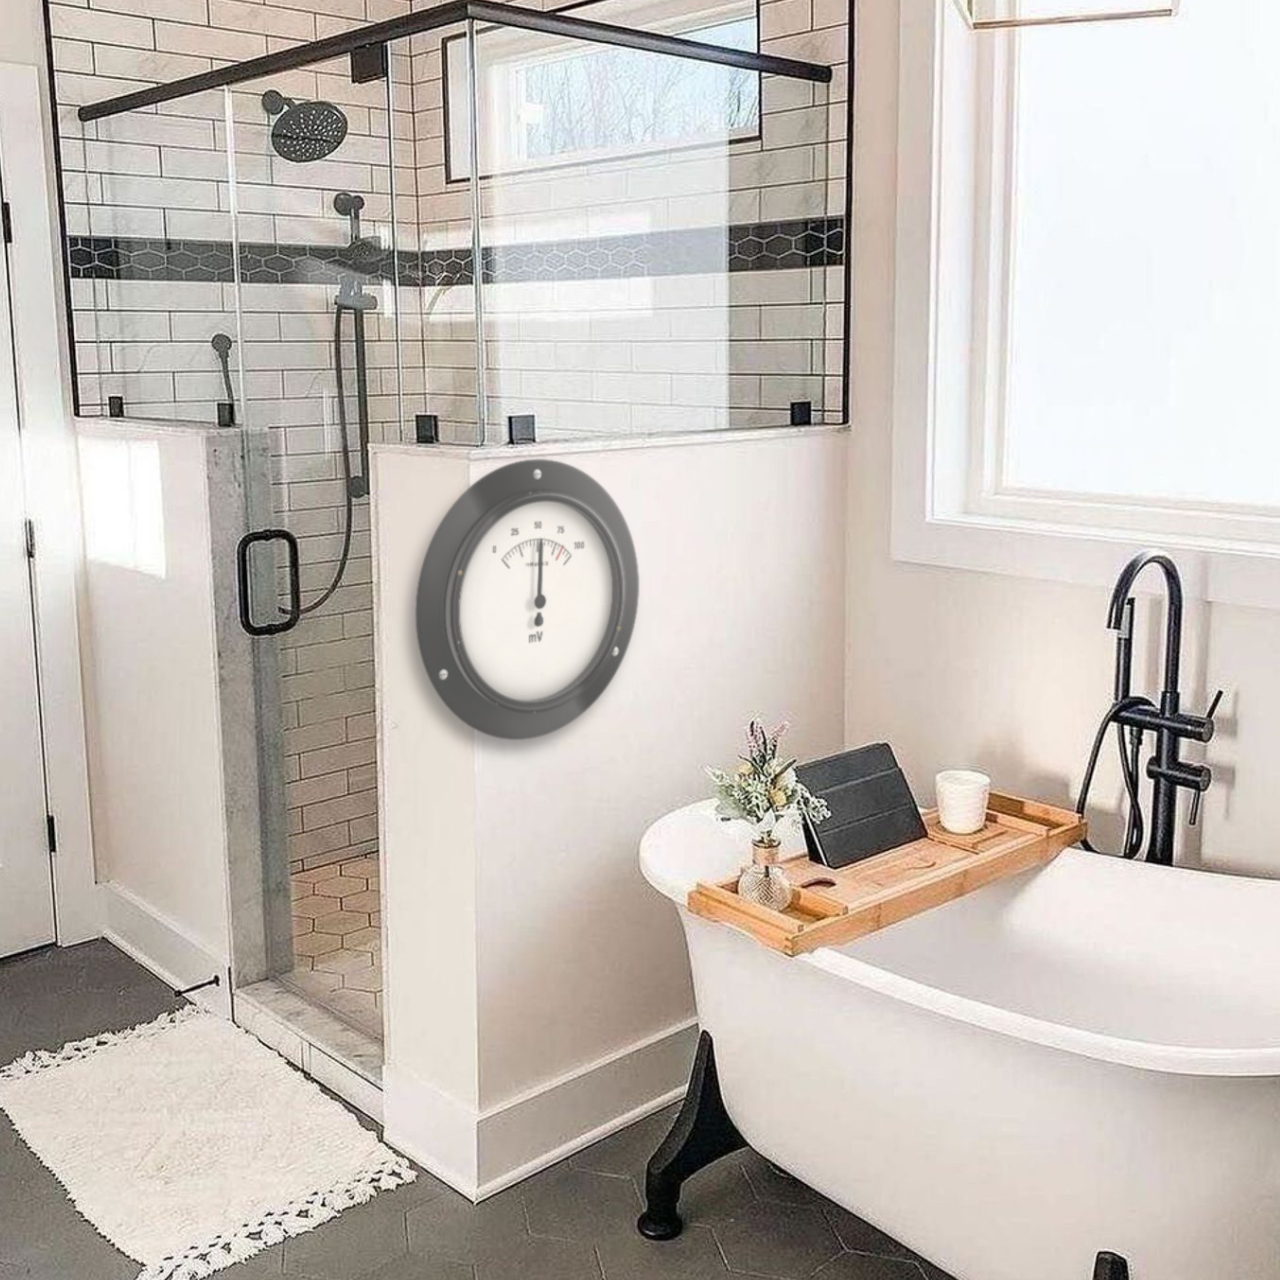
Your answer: 50 mV
